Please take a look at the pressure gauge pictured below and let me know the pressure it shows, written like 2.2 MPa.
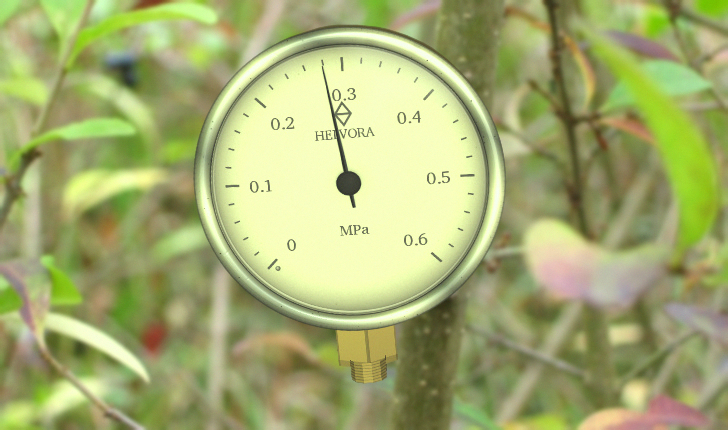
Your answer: 0.28 MPa
